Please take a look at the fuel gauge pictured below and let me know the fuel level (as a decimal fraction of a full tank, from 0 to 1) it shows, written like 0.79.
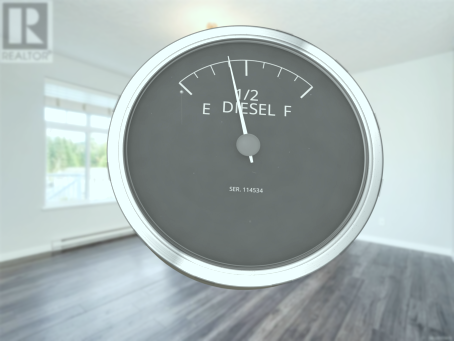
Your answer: 0.375
